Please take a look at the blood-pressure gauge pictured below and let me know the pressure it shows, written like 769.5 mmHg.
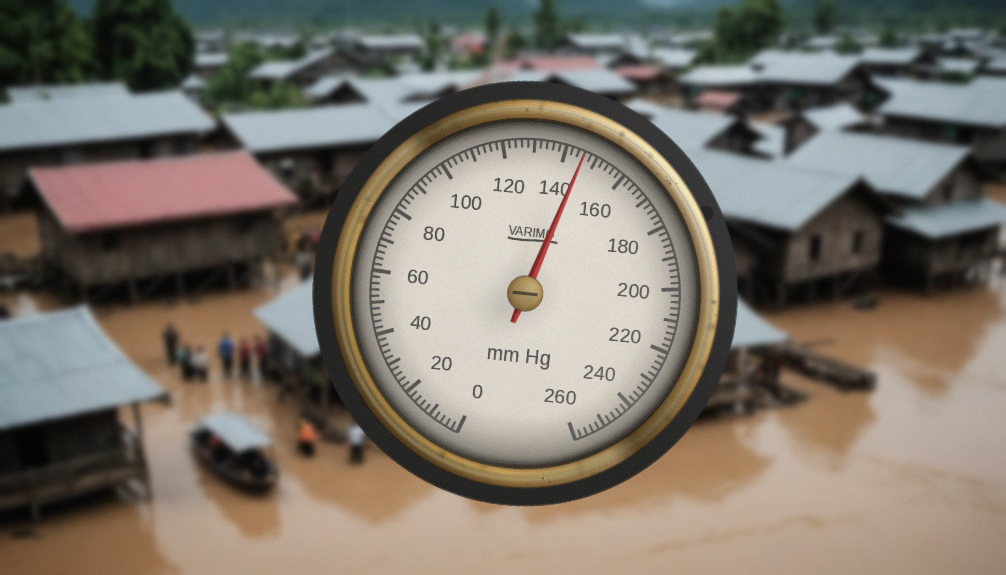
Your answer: 146 mmHg
